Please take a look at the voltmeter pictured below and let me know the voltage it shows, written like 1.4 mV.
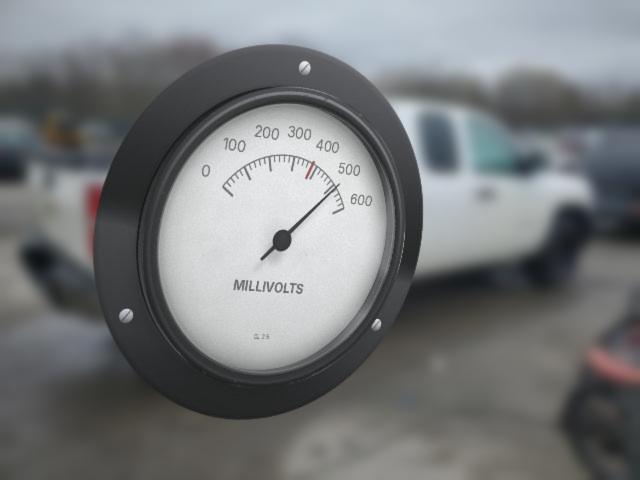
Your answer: 500 mV
